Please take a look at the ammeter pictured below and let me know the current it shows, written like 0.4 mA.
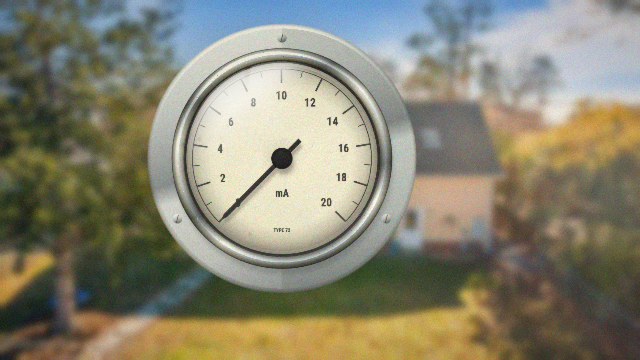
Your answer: 0 mA
